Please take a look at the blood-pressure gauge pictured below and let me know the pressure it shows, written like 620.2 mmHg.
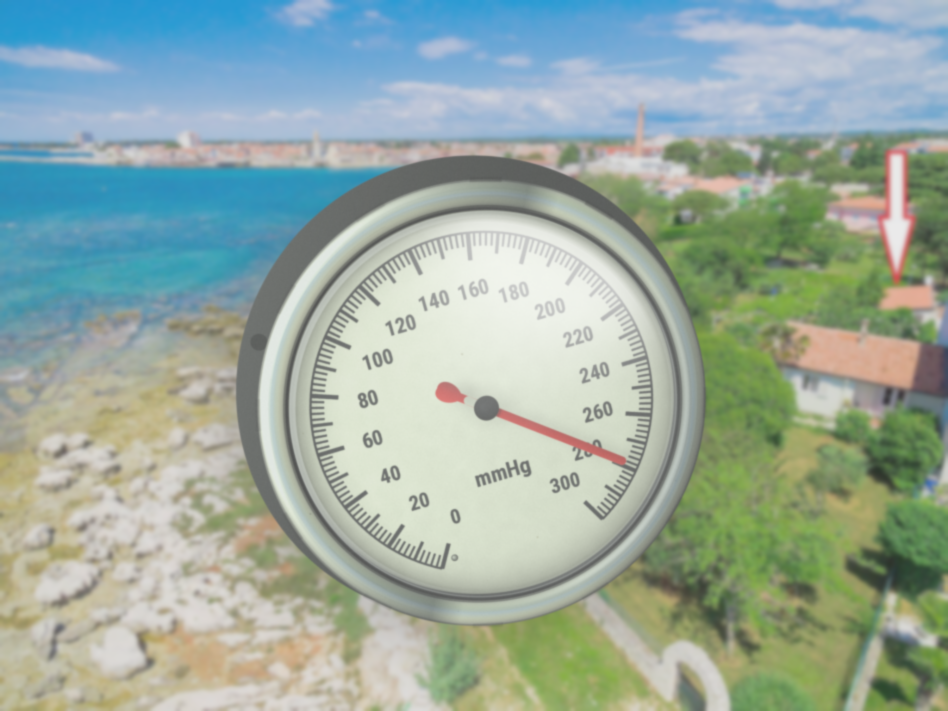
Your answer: 278 mmHg
